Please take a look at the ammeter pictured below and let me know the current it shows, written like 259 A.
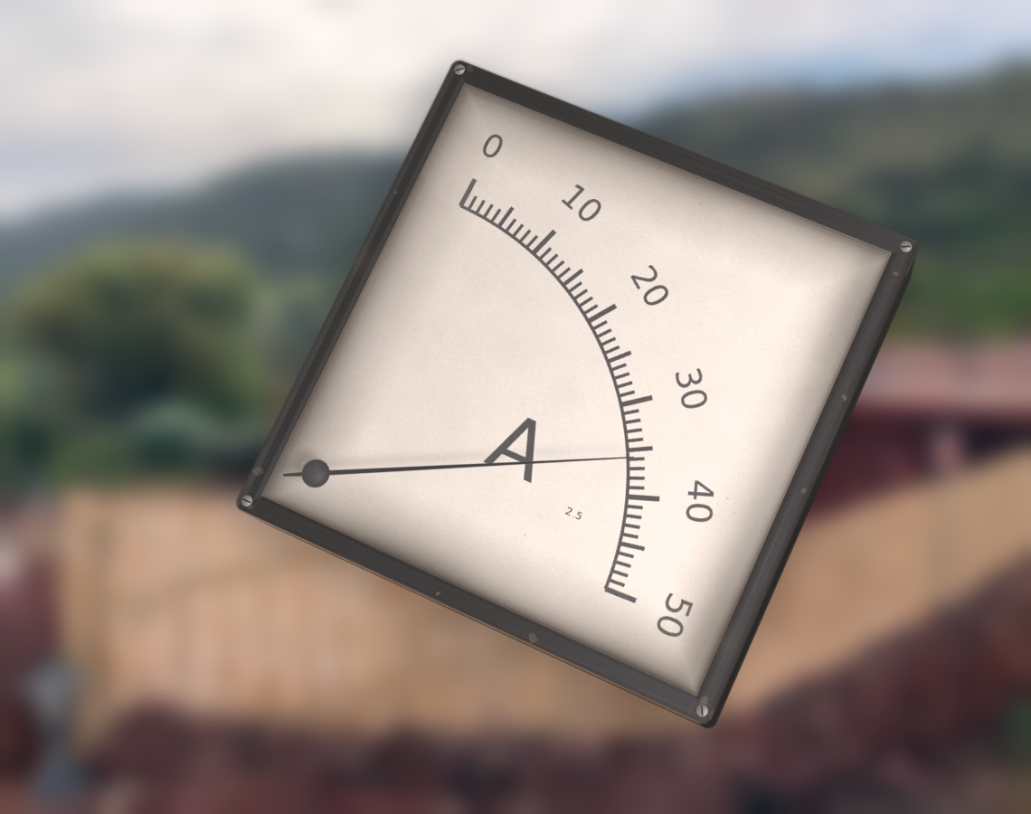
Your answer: 36 A
